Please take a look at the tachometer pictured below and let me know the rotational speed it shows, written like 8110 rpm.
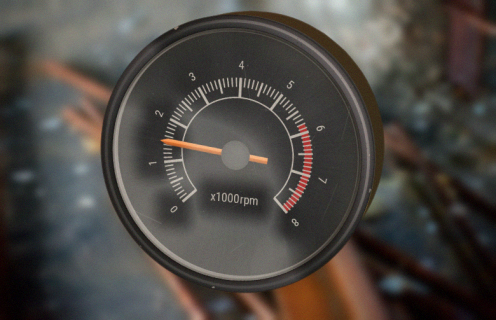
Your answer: 1500 rpm
